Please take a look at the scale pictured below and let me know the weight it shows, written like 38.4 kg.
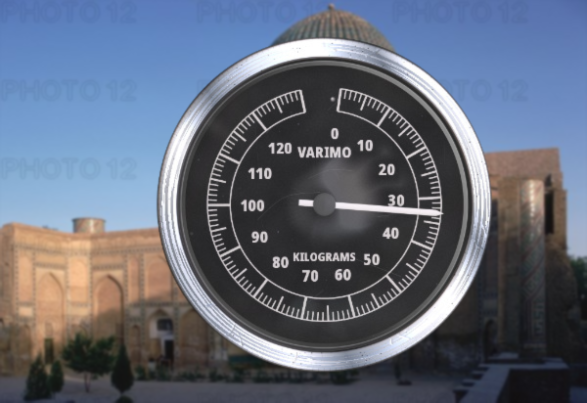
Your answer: 33 kg
